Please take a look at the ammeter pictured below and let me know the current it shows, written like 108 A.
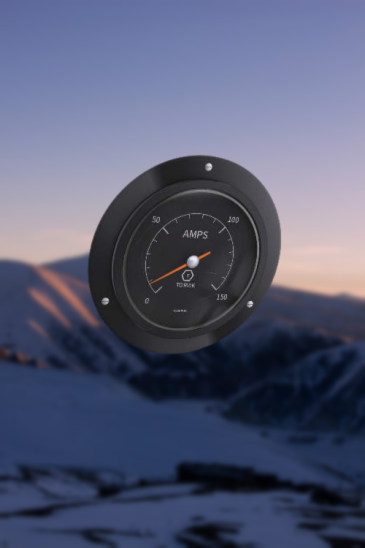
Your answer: 10 A
